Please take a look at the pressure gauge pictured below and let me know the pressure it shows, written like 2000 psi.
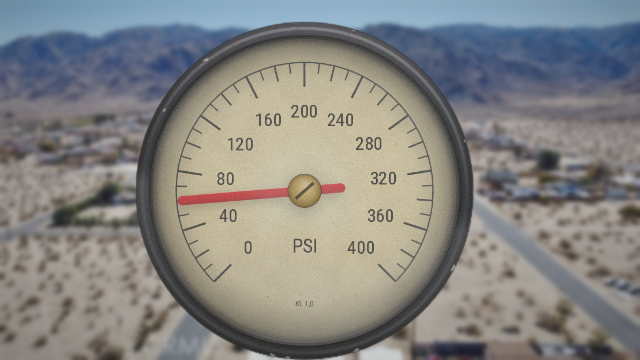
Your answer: 60 psi
